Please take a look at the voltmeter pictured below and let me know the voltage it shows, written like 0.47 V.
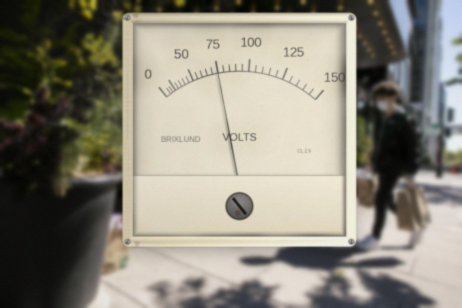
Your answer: 75 V
